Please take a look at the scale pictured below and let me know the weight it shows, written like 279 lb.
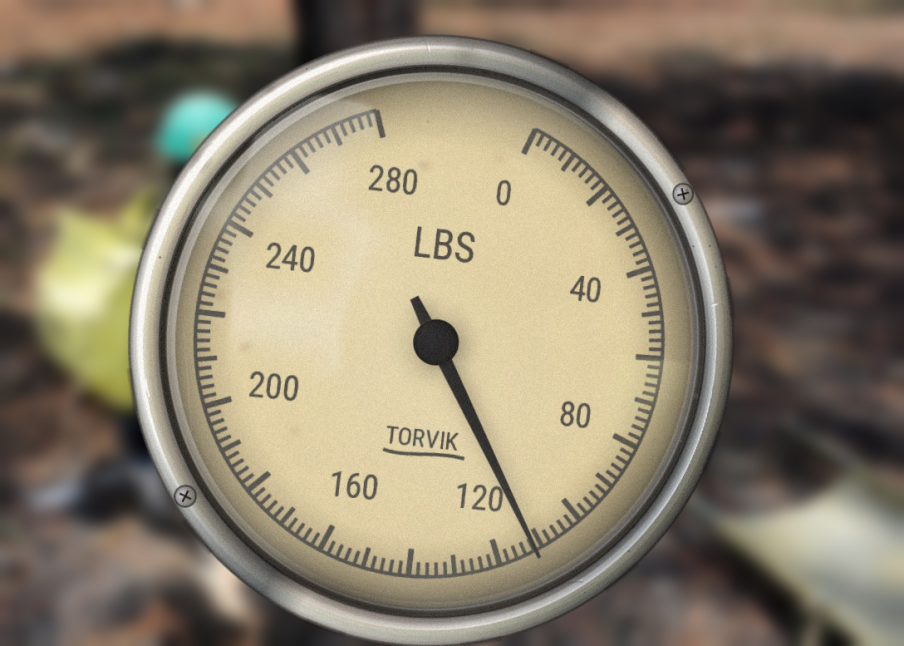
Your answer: 112 lb
